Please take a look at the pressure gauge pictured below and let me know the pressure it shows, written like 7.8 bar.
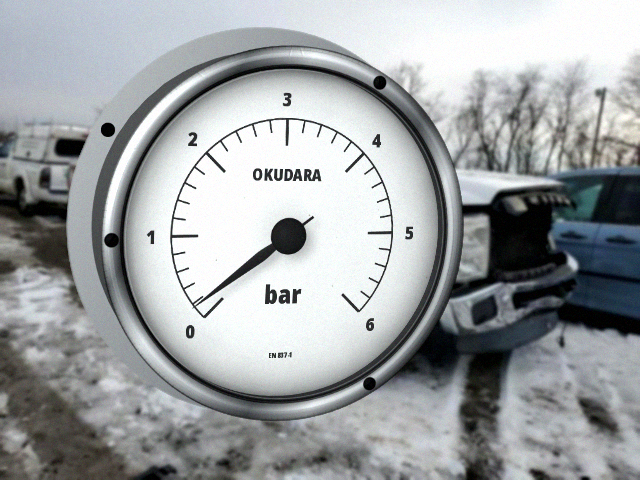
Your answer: 0.2 bar
